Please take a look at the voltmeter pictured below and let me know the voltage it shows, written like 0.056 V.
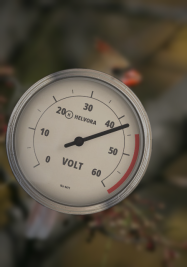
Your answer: 42.5 V
